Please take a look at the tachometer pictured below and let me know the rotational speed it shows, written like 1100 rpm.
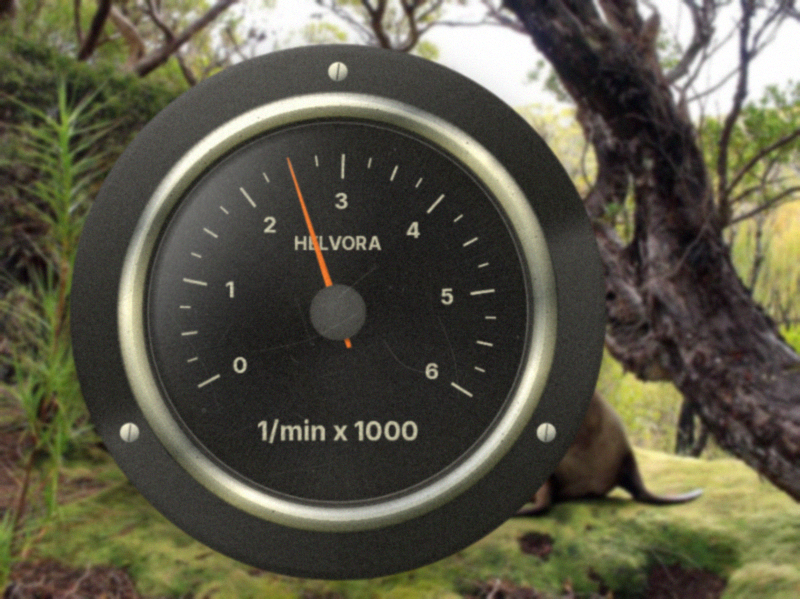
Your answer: 2500 rpm
